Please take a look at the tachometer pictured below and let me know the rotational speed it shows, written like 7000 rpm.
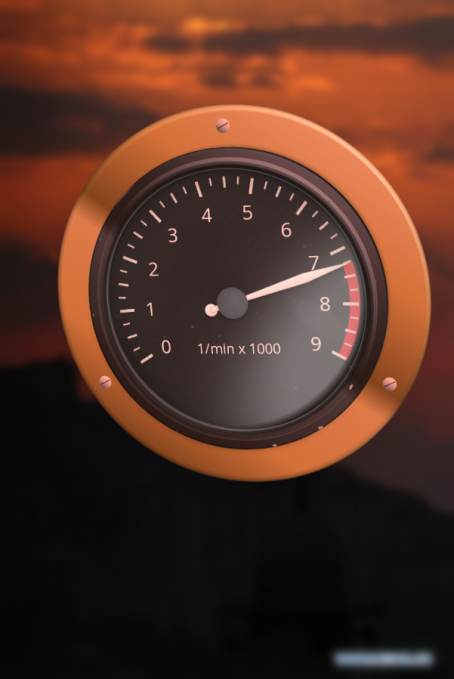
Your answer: 7250 rpm
